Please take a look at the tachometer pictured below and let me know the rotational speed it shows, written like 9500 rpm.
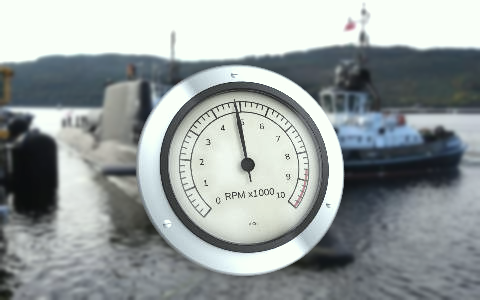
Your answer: 4800 rpm
